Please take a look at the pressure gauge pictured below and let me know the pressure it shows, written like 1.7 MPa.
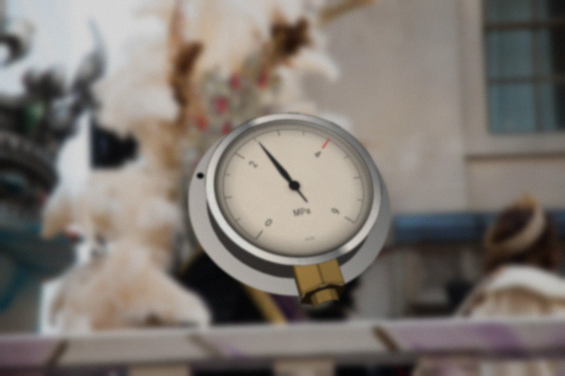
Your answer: 2.5 MPa
